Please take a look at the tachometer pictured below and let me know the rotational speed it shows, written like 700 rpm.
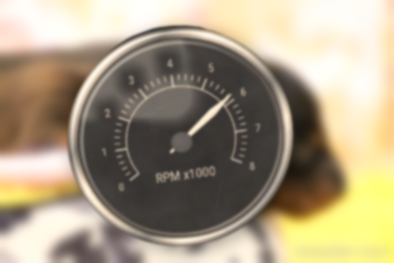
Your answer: 5800 rpm
